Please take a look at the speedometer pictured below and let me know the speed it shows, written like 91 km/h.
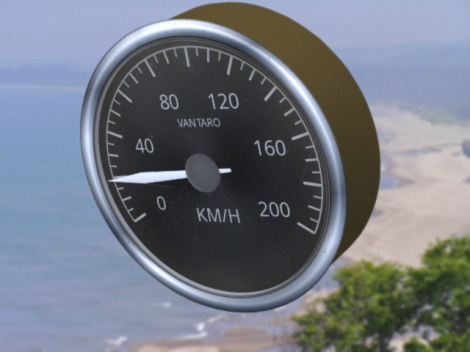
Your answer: 20 km/h
